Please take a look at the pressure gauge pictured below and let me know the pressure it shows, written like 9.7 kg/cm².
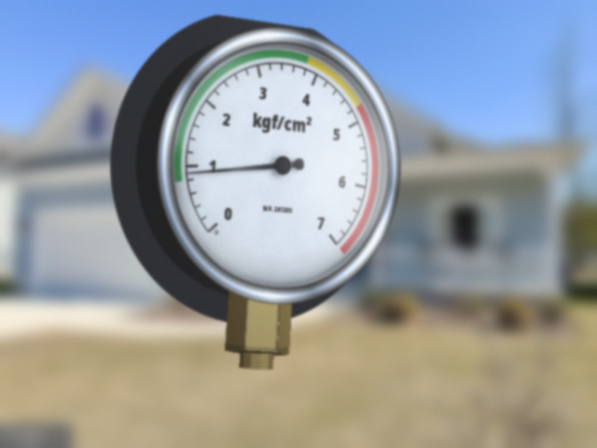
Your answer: 0.9 kg/cm²
